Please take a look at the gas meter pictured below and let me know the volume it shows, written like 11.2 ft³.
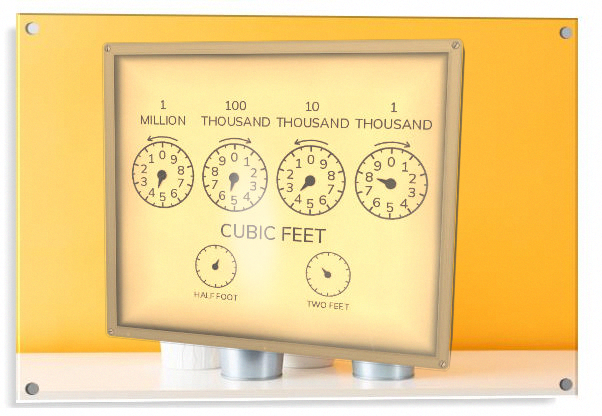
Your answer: 453800 ft³
